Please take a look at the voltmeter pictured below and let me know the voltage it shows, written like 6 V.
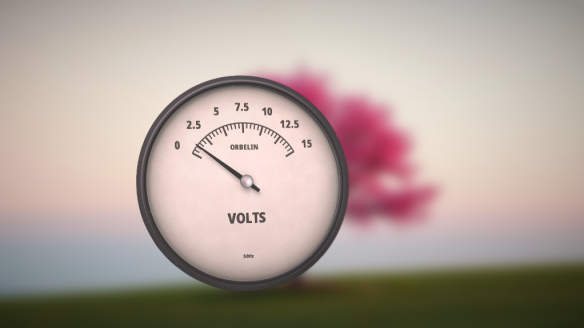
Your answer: 1 V
